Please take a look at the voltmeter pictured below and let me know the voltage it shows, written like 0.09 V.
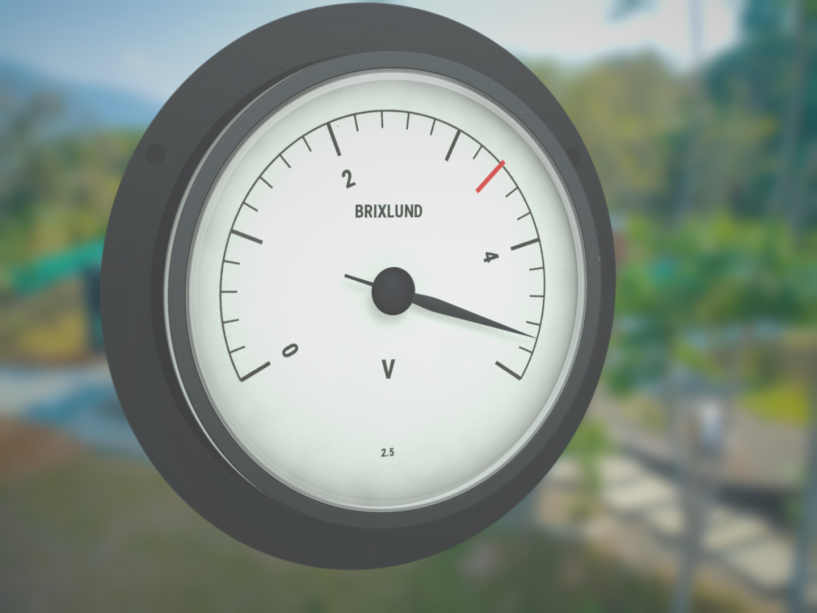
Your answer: 4.7 V
